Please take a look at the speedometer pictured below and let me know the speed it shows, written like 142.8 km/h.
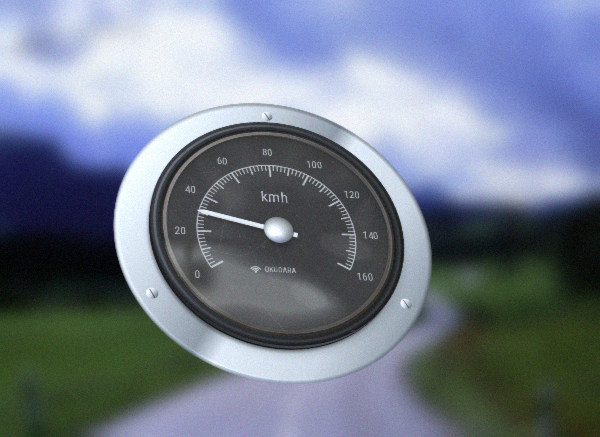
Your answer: 30 km/h
